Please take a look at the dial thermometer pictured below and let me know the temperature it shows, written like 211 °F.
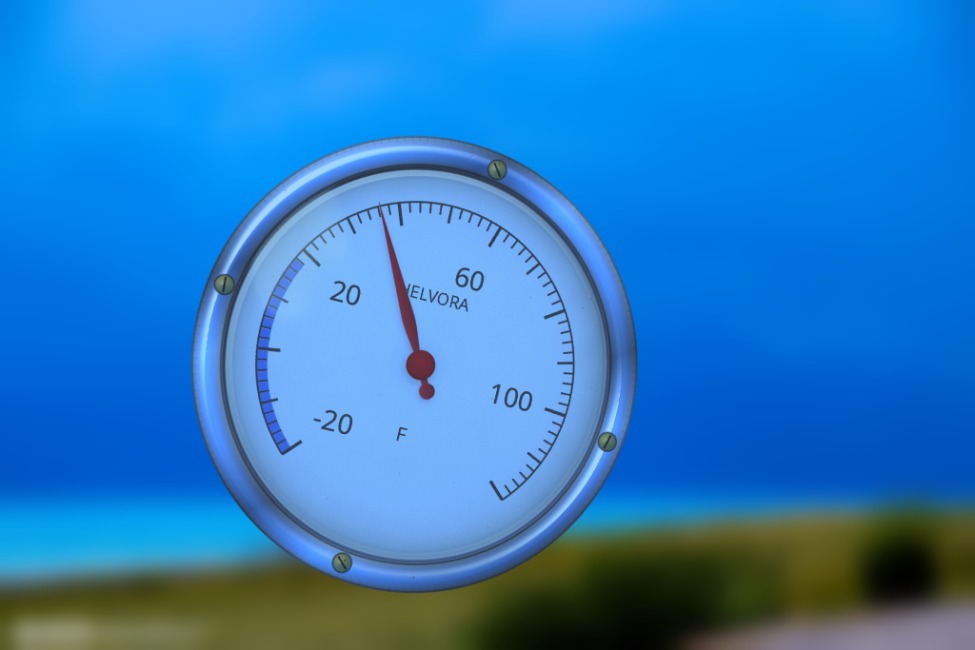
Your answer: 36 °F
